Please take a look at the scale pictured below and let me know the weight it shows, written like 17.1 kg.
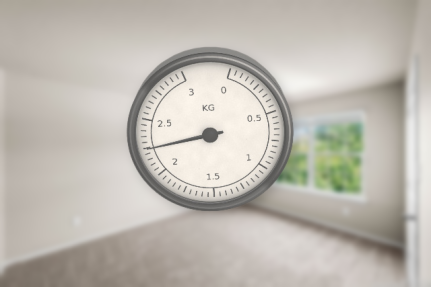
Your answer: 2.25 kg
